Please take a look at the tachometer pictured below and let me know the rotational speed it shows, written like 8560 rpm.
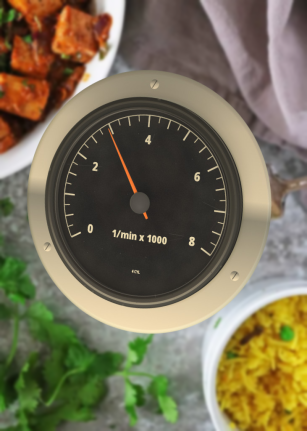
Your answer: 3000 rpm
